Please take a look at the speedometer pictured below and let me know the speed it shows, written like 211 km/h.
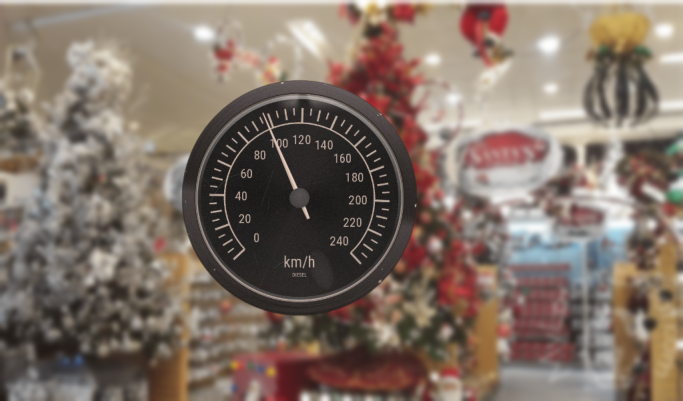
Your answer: 97.5 km/h
